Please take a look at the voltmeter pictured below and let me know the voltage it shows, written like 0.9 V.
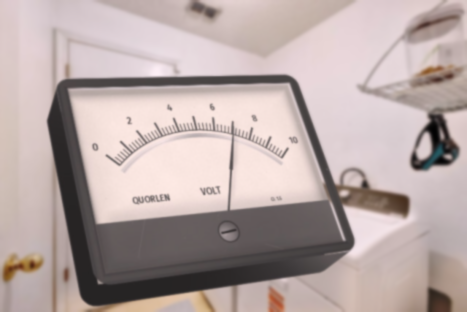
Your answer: 7 V
